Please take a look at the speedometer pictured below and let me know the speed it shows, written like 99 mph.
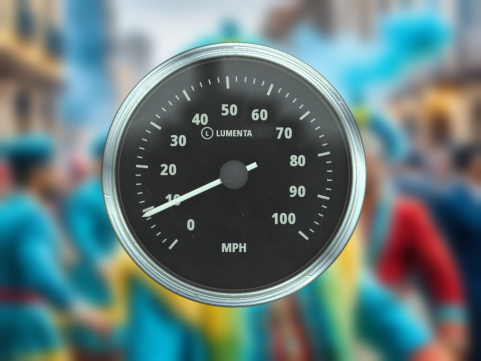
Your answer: 9 mph
